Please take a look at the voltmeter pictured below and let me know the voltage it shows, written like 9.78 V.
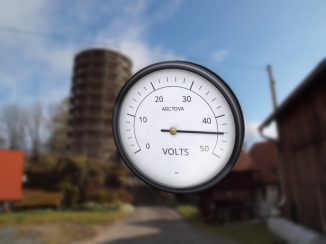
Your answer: 44 V
